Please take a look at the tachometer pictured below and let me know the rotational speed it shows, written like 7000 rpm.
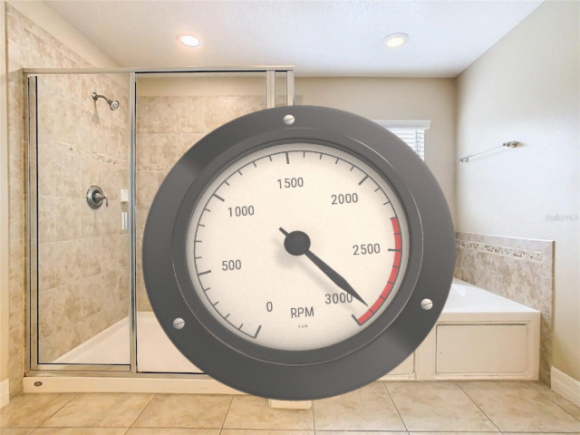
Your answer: 2900 rpm
